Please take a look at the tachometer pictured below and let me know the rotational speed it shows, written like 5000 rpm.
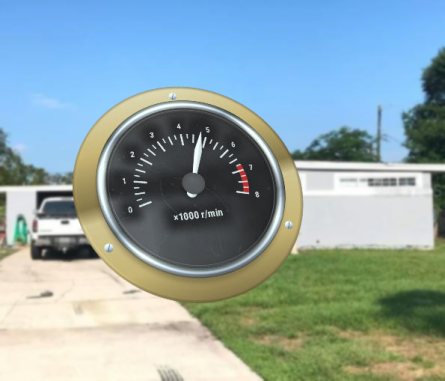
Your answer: 4750 rpm
